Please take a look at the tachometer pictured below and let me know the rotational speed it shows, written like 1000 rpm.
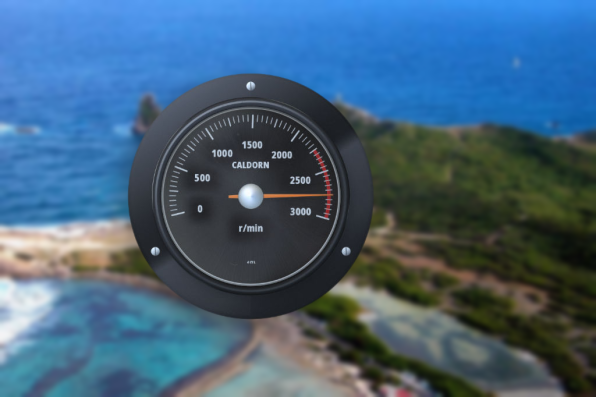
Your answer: 2750 rpm
